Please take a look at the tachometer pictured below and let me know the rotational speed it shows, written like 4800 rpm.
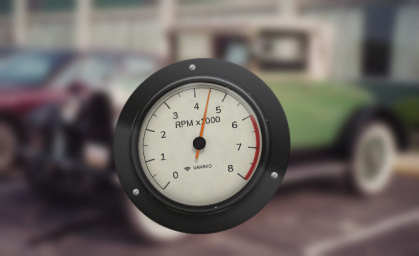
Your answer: 4500 rpm
